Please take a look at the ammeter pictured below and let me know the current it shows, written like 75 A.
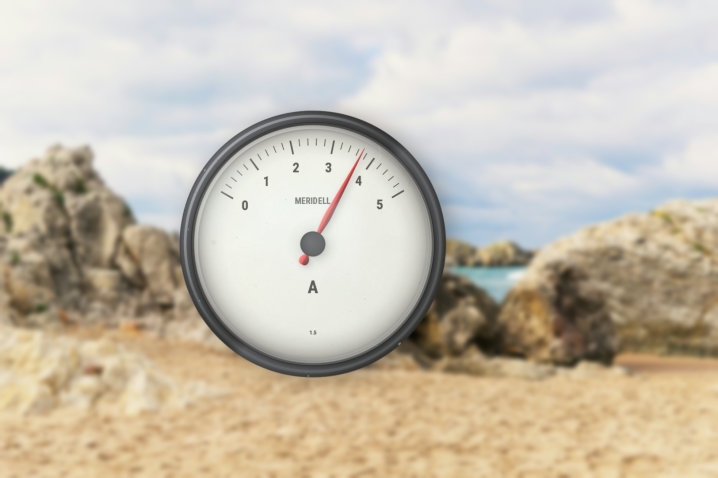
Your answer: 3.7 A
